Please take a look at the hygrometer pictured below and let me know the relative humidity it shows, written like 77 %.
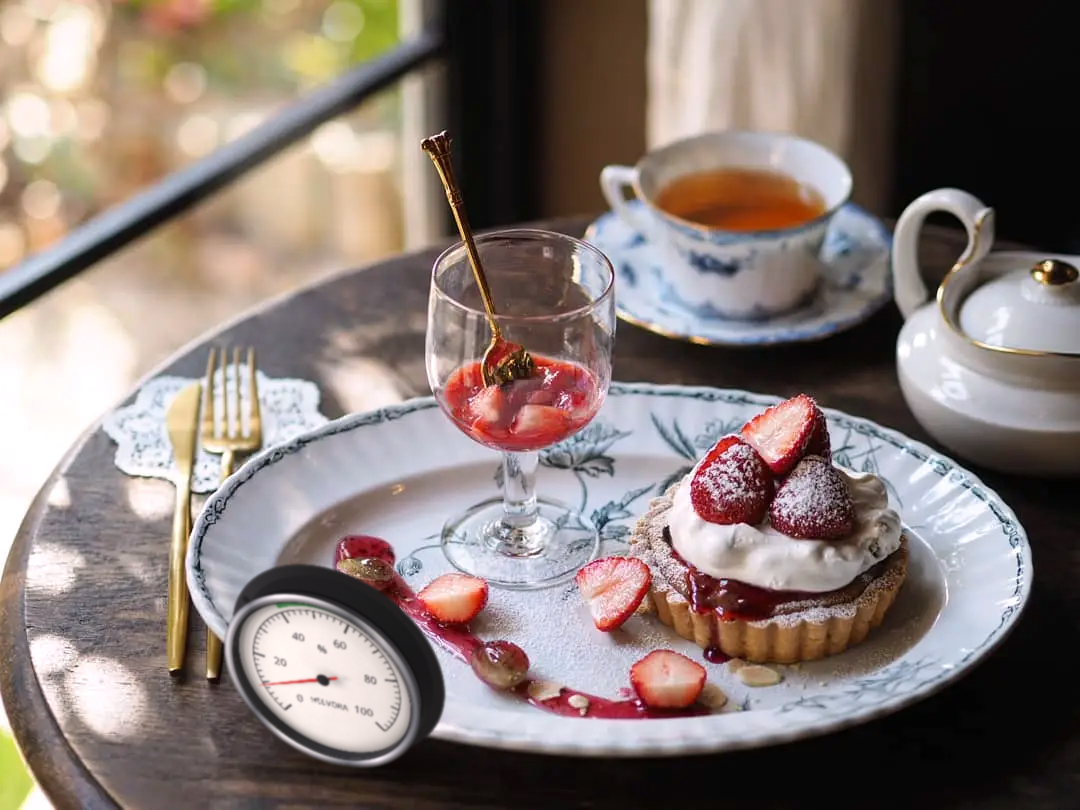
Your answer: 10 %
